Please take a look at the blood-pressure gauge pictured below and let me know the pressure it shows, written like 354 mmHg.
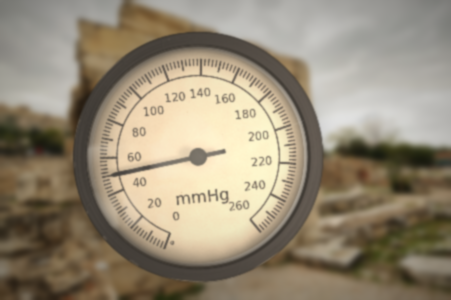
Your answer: 50 mmHg
